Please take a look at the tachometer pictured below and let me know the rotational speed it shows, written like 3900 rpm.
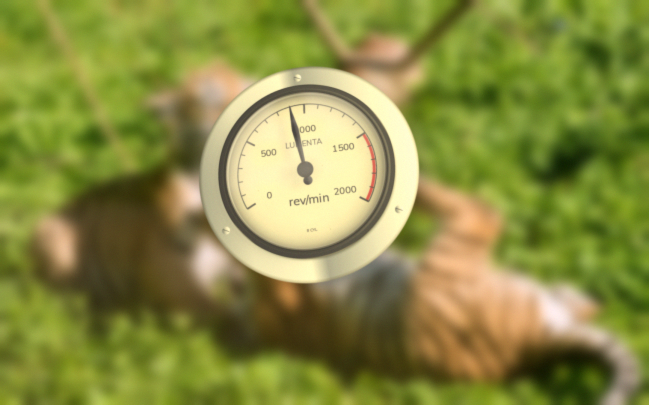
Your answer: 900 rpm
